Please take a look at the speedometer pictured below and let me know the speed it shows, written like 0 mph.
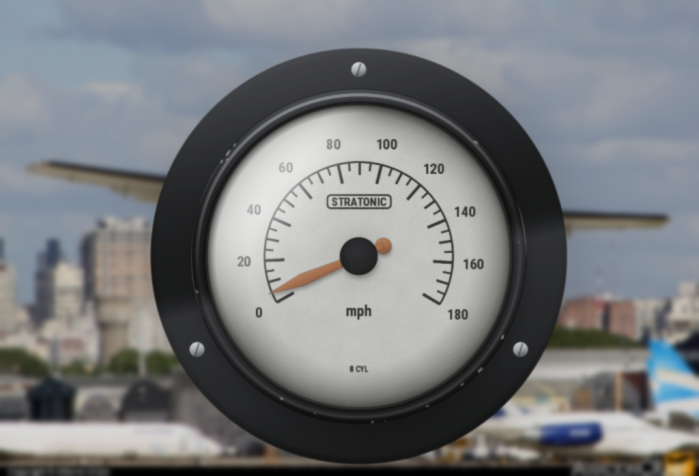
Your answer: 5 mph
